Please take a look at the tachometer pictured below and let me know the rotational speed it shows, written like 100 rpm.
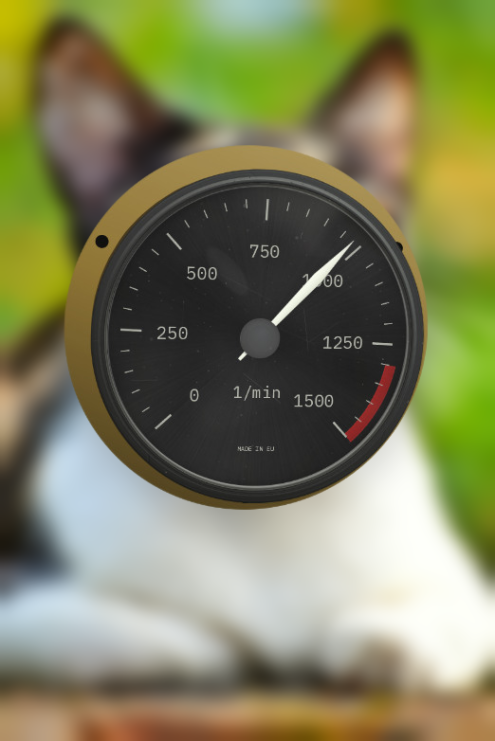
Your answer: 975 rpm
